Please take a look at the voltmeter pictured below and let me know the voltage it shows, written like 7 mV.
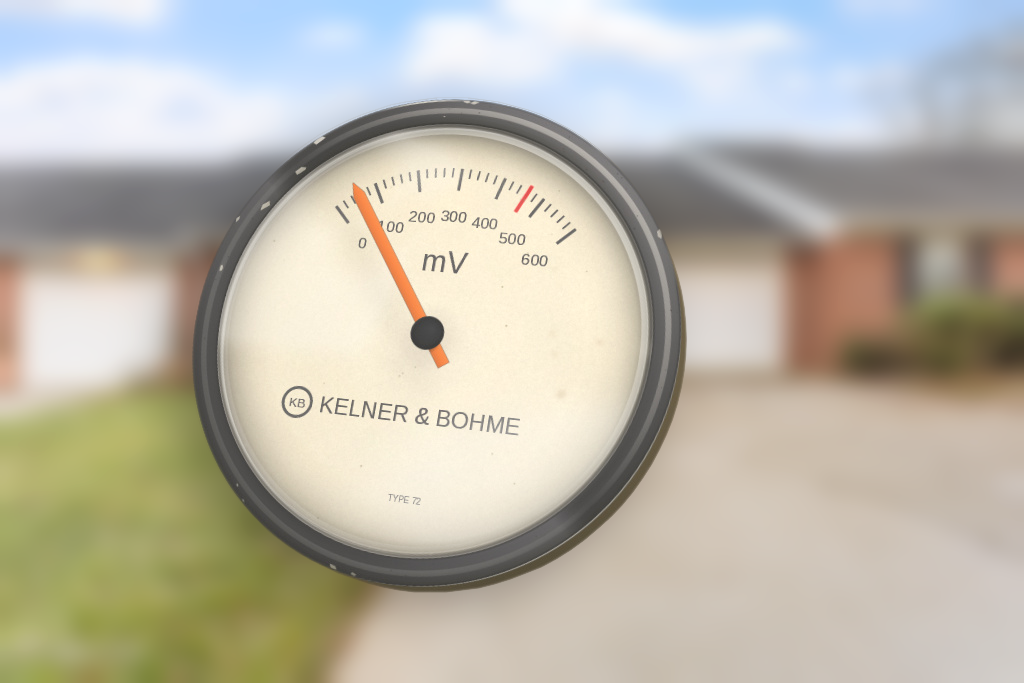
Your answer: 60 mV
